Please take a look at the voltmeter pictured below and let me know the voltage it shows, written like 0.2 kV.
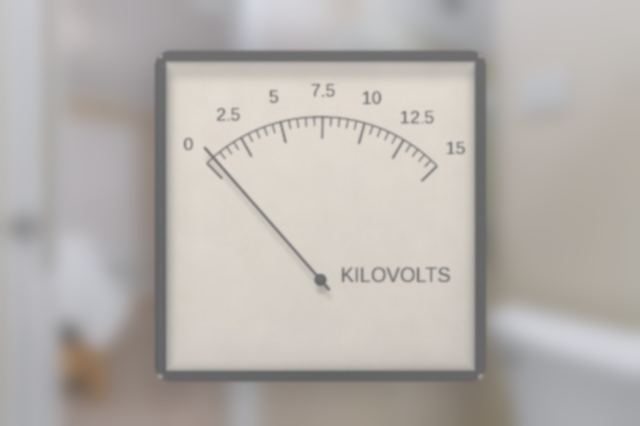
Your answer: 0.5 kV
